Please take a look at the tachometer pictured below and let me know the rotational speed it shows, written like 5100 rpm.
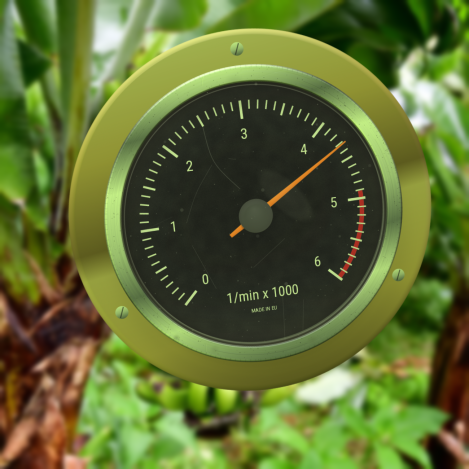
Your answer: 4300 rpm
